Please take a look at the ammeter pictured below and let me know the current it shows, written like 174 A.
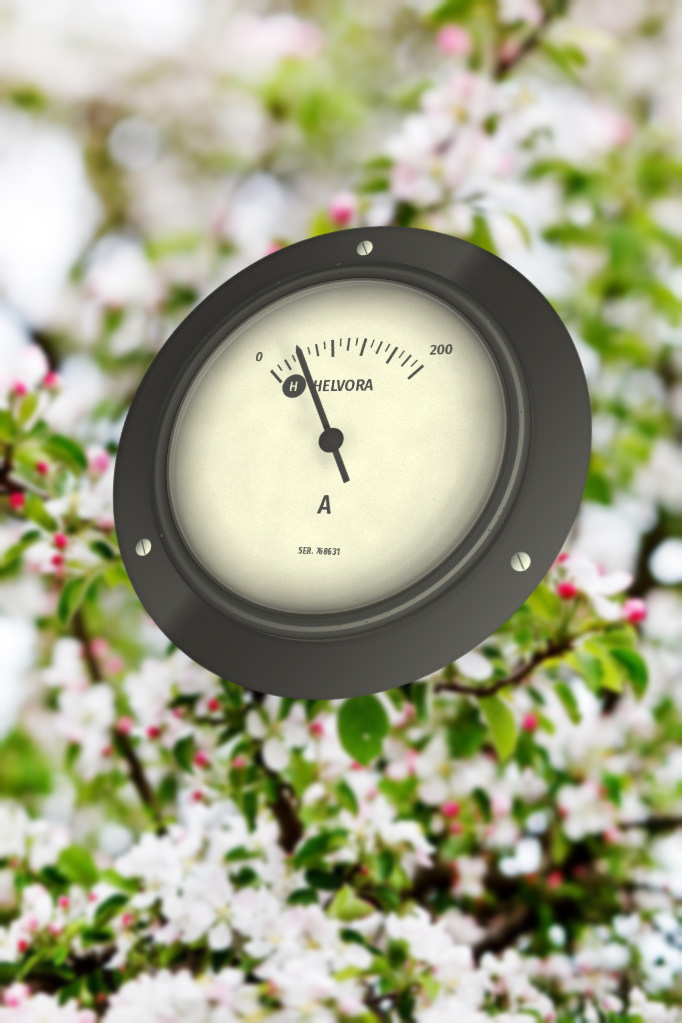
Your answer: 40 A
